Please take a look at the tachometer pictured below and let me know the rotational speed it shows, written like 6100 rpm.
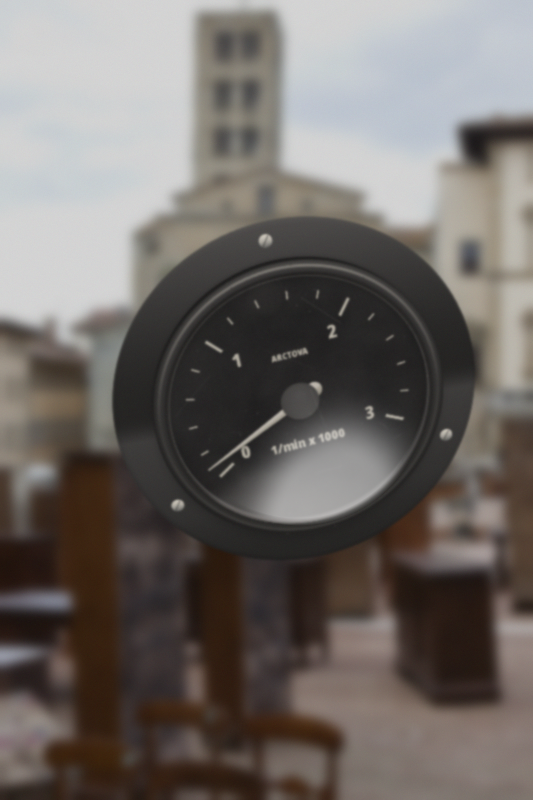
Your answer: 100 rpm
